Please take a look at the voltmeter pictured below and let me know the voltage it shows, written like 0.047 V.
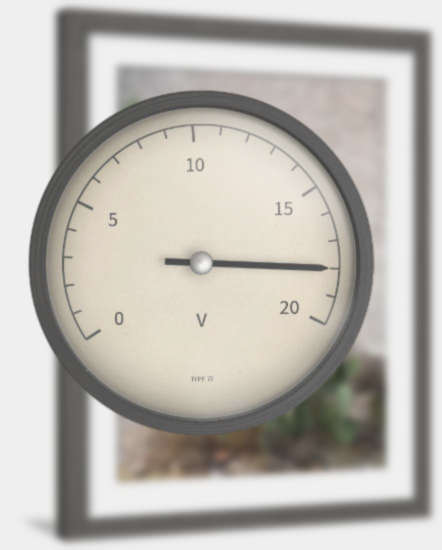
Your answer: 18 V
